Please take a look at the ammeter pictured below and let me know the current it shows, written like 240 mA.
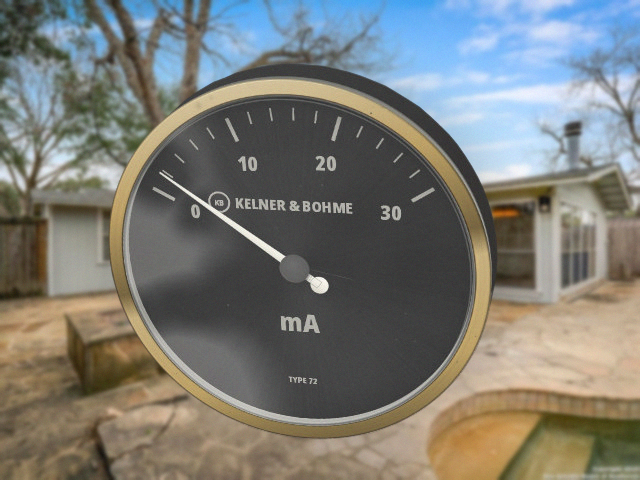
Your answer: 2 mA
